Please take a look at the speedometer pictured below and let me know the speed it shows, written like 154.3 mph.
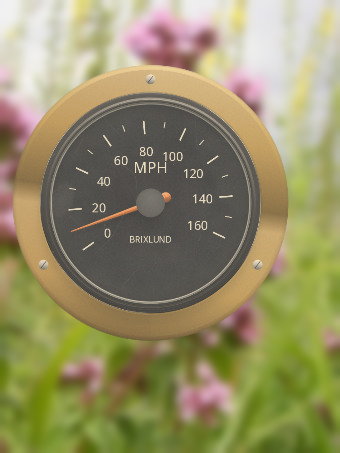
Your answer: 10 mph
